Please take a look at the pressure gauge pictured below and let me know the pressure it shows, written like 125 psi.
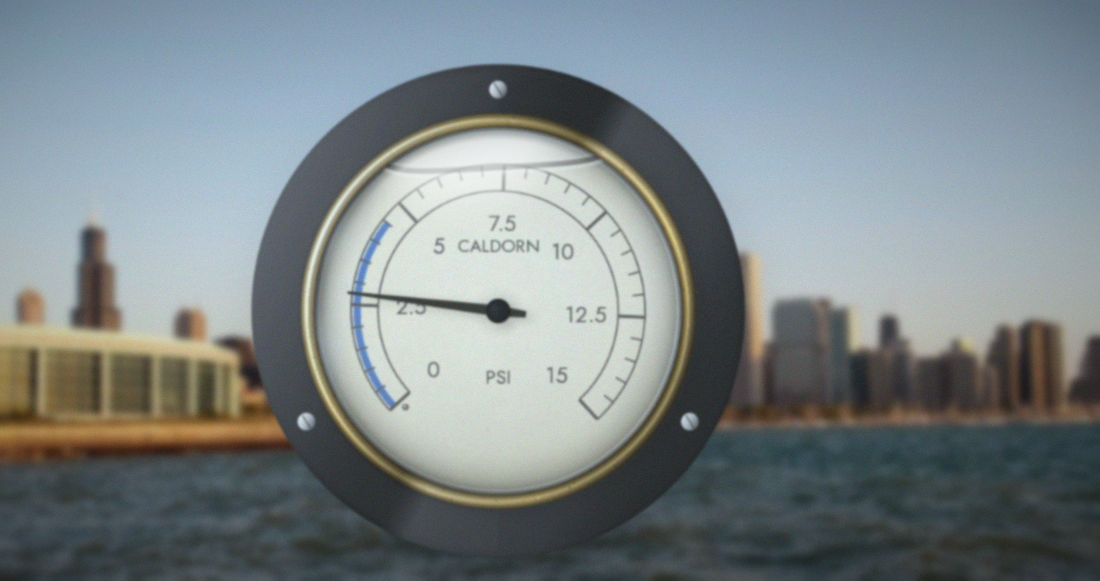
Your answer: 2.75 psi
